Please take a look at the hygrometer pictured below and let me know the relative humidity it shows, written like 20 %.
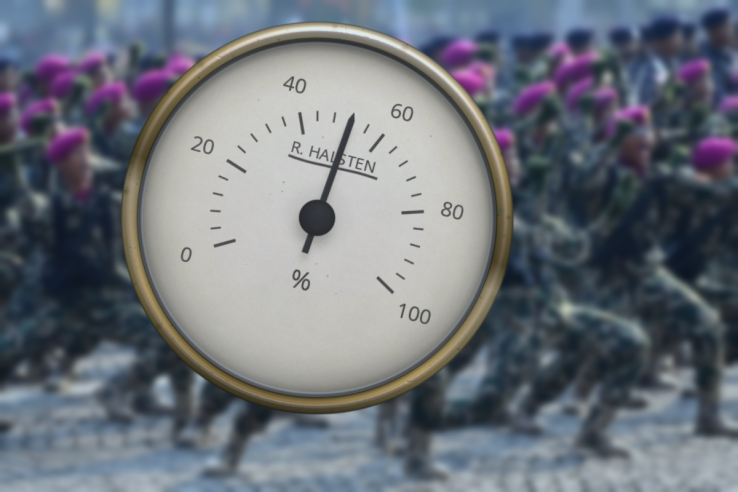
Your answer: 52 %
